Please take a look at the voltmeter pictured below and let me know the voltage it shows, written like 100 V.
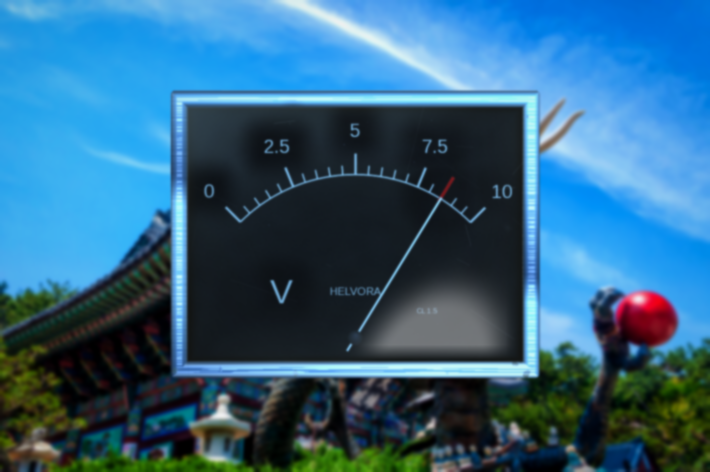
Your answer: 8.5 V
